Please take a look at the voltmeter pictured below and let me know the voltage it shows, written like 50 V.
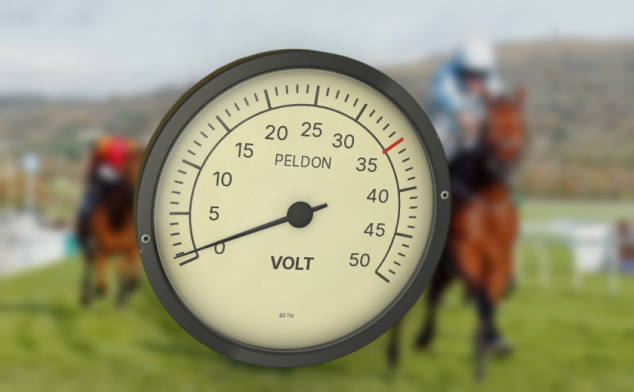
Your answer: 1 V
